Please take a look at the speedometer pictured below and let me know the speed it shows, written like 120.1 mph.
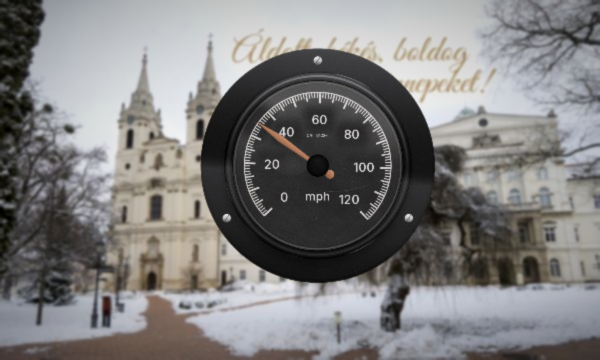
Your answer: 35 mph
